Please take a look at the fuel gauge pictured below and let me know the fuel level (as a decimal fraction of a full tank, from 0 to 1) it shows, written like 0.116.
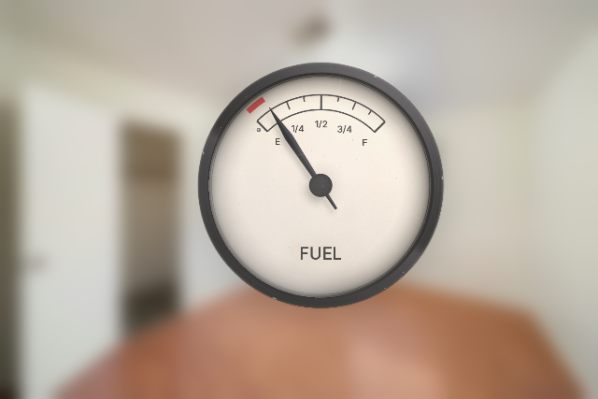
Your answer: 0.125
